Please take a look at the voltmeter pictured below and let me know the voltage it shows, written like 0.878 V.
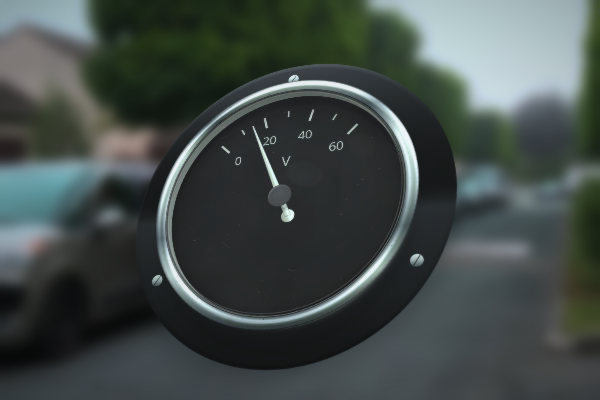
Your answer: 15 V
